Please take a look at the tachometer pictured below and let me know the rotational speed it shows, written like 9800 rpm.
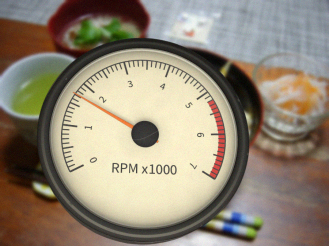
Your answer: 1700 rpm
